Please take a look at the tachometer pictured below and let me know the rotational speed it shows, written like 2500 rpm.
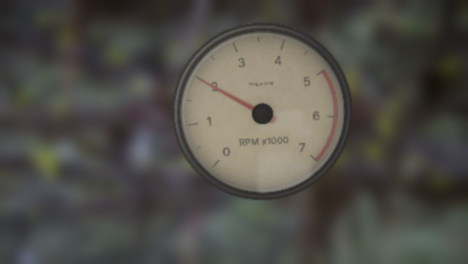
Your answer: 2000 rpm
